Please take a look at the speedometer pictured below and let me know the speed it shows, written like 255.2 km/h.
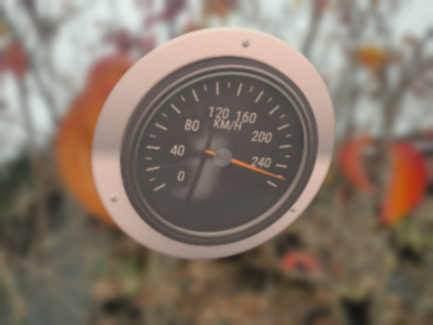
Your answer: 250 km/h
